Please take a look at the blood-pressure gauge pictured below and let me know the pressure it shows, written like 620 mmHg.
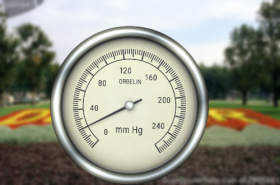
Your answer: 20 mmHg
